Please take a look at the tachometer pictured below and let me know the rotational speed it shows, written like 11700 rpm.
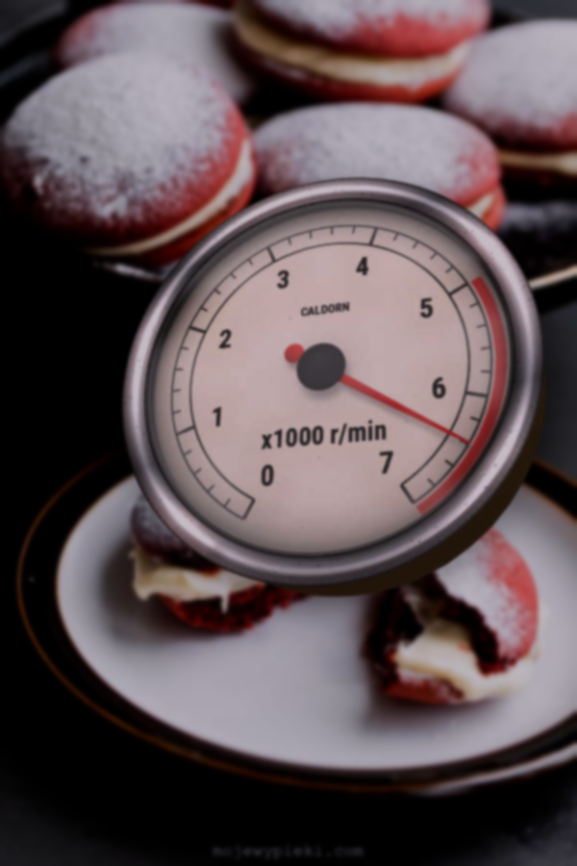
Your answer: 6400 rpm
